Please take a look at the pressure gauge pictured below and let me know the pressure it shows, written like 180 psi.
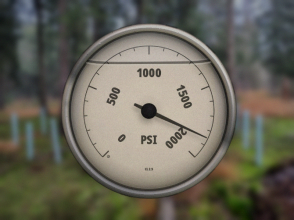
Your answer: 1850 psi
